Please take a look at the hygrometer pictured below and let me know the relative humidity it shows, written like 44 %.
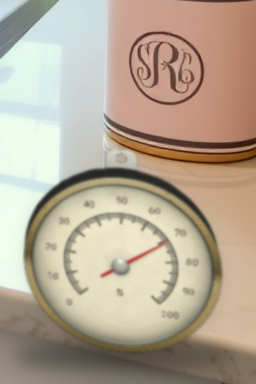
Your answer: 70 %
